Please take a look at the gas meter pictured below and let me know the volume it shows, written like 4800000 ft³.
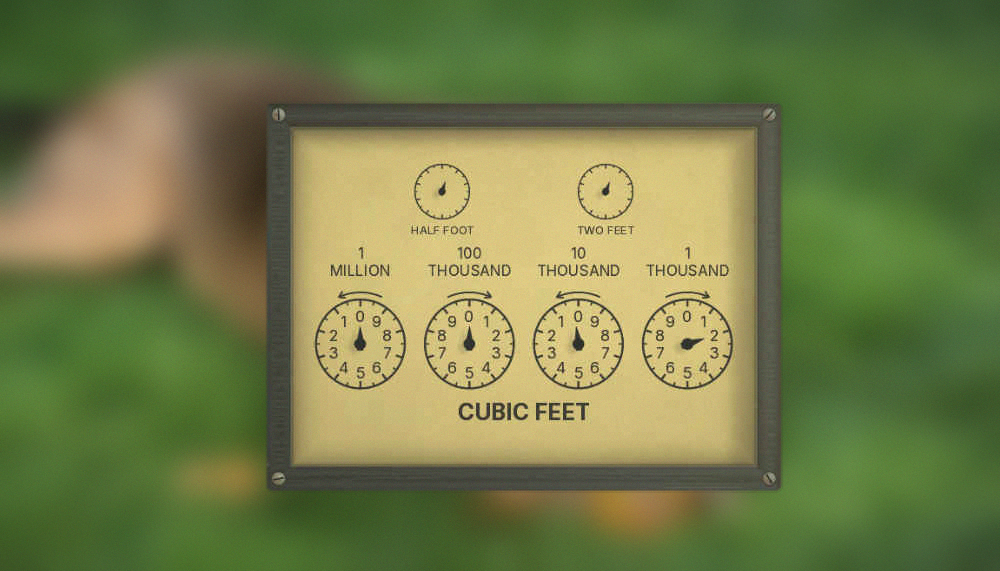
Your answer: 200 ft³
